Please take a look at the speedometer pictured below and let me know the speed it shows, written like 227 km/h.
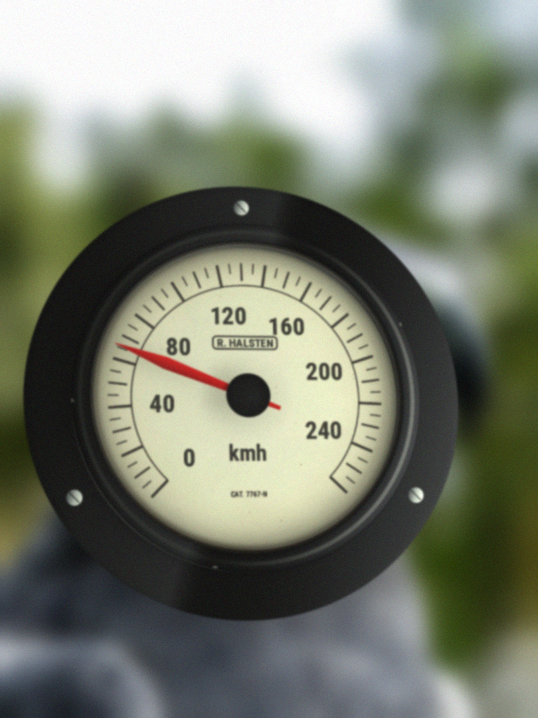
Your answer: 65 km/h
